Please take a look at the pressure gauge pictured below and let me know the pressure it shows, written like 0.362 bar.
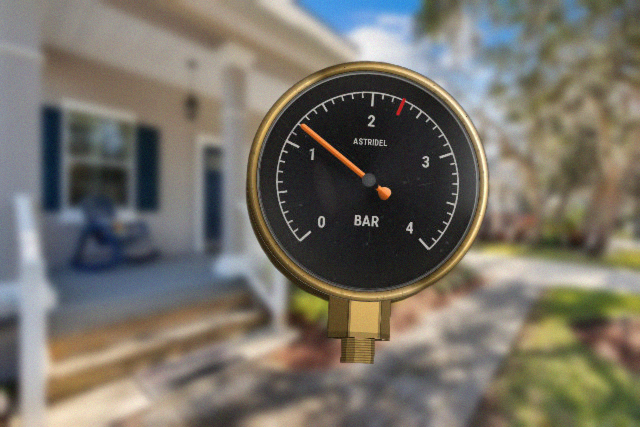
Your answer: 1.2 bar
